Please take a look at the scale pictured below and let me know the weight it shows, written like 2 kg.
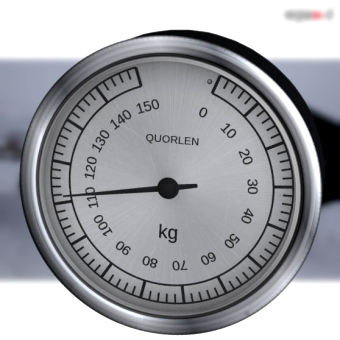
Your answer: 112 kg
